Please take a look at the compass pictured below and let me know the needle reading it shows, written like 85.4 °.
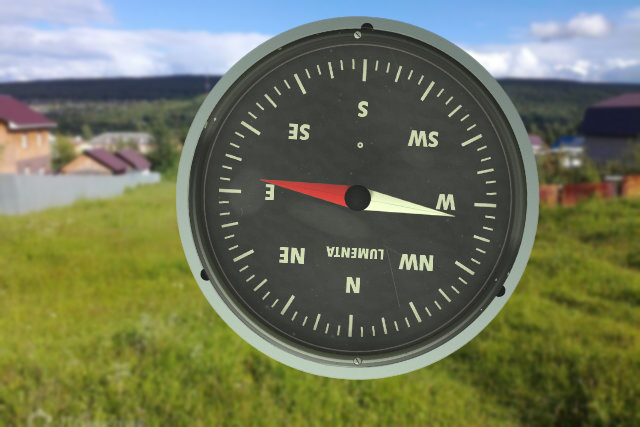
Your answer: 97.5 °
